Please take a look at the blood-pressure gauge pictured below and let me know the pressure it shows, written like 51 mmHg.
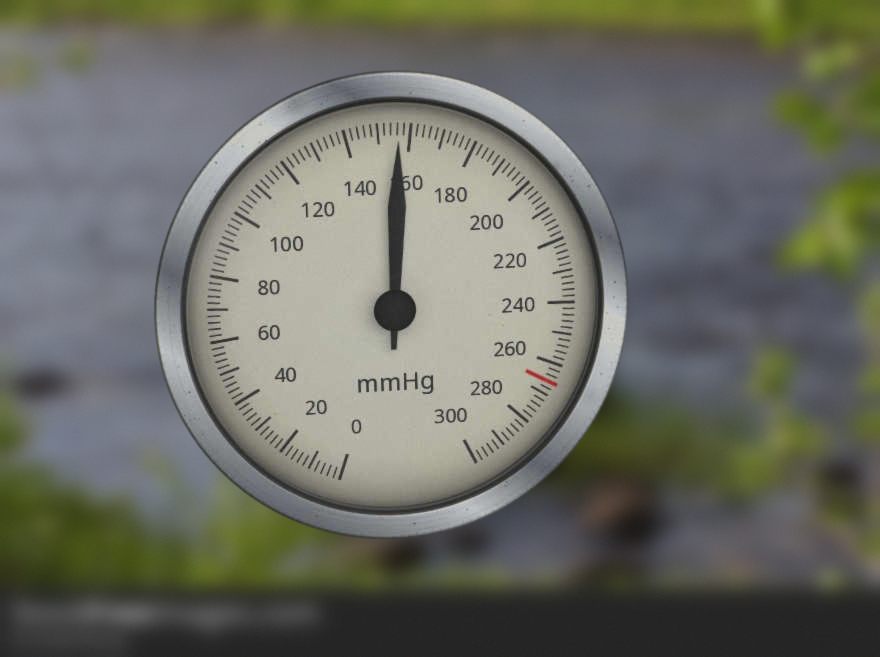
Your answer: 156 mmHg
